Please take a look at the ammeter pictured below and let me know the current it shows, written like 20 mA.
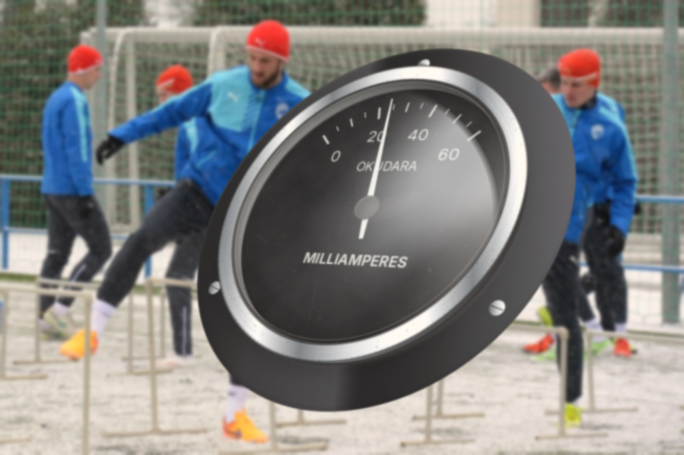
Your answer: 25 mA
